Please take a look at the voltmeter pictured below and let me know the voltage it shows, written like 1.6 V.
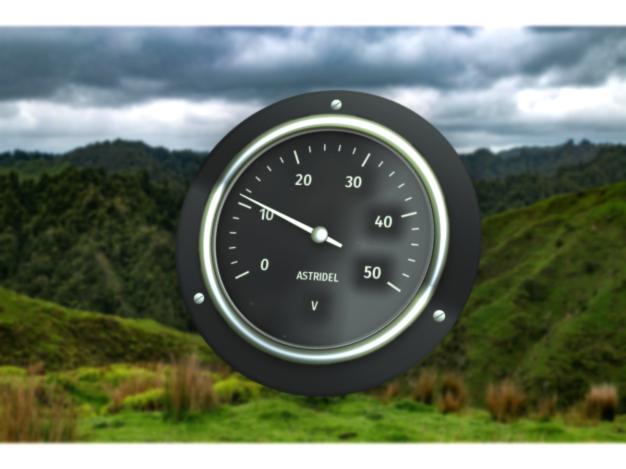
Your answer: 11 V
